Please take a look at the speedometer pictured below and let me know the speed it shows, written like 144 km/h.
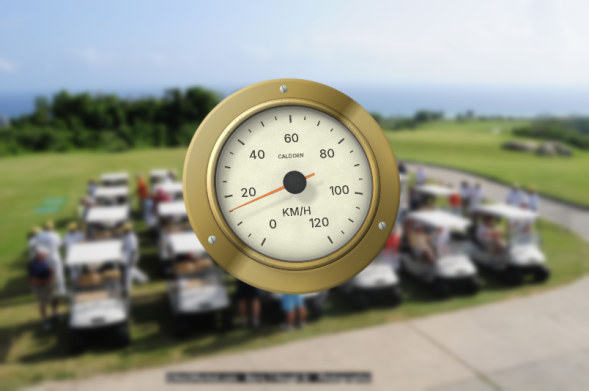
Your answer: 15 km/h
